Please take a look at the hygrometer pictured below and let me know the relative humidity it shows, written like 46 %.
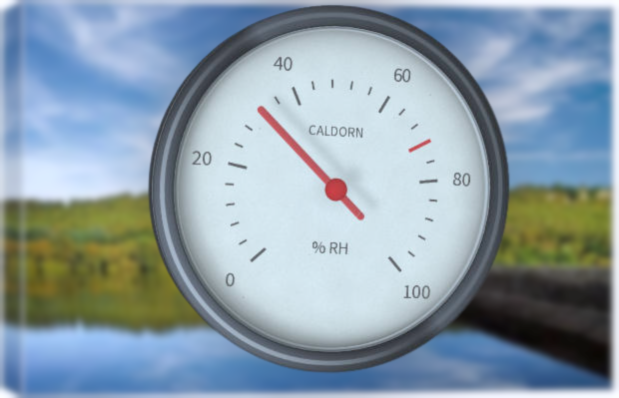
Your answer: 32 %
